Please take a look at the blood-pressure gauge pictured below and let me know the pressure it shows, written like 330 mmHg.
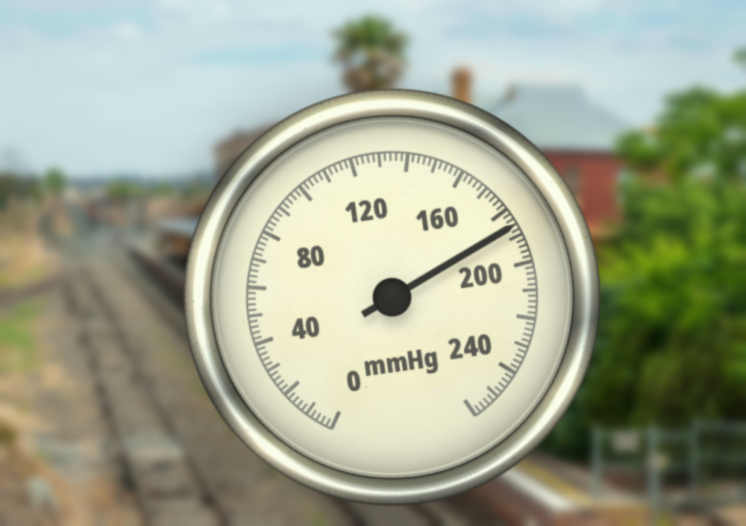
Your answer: 186 mmHg
